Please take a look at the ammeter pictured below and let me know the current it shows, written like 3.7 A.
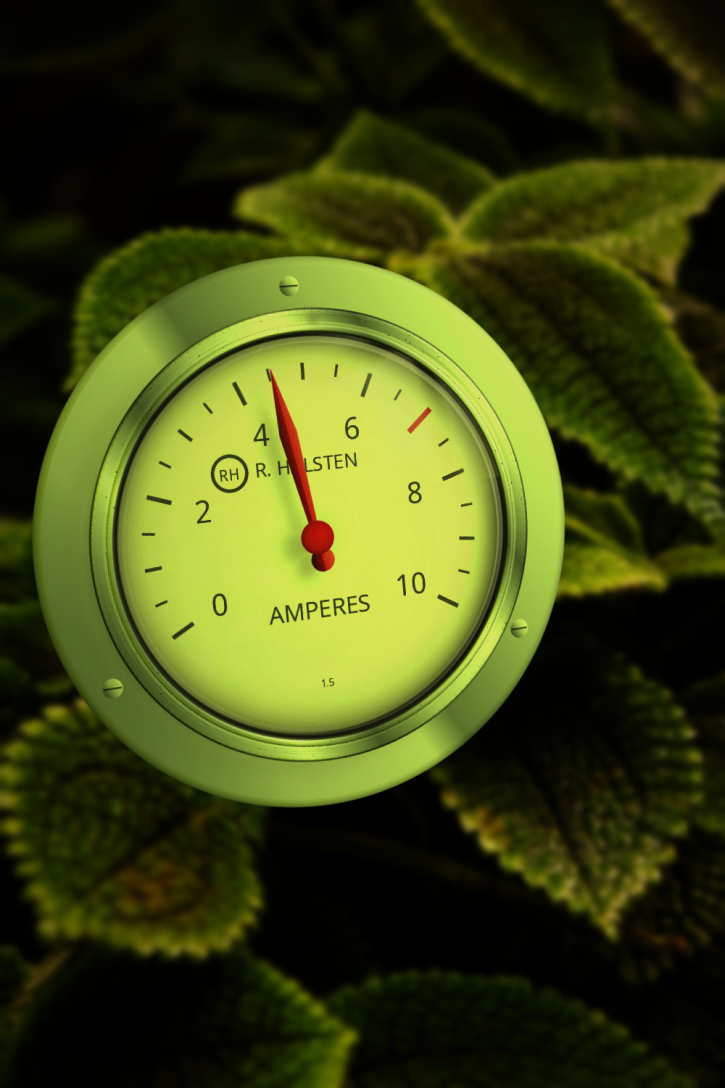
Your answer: 4.5 A
